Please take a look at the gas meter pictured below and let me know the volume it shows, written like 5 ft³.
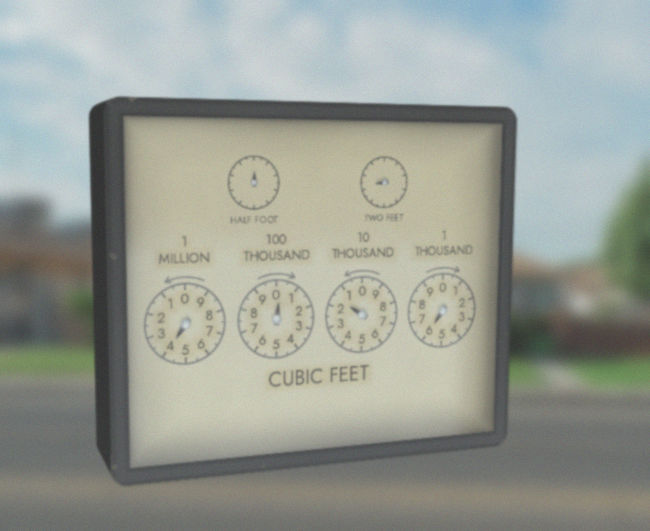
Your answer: 401600 ft³
